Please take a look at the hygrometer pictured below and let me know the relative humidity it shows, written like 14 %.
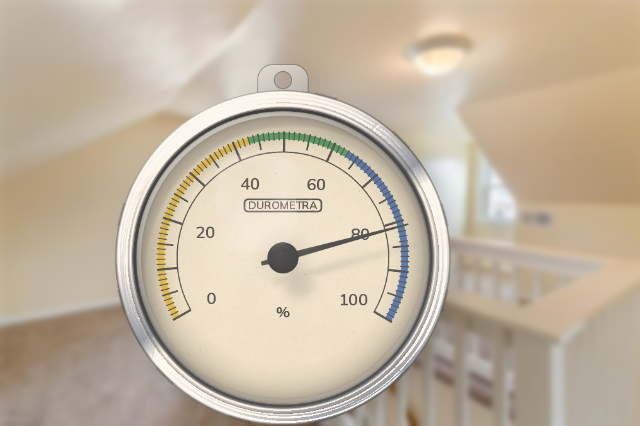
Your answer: 81 %
